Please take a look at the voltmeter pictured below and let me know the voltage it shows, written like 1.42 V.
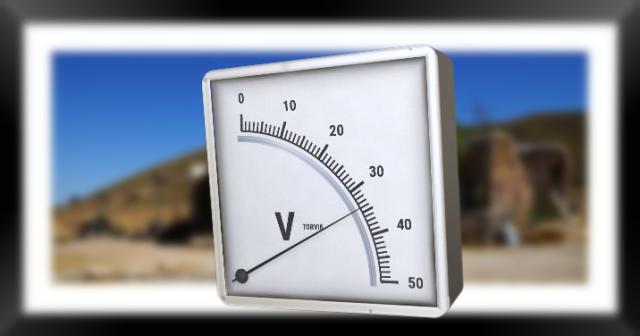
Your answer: 34 V
